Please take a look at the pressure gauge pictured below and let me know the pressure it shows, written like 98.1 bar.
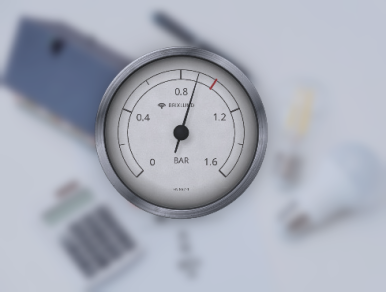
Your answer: 0.9 bar
